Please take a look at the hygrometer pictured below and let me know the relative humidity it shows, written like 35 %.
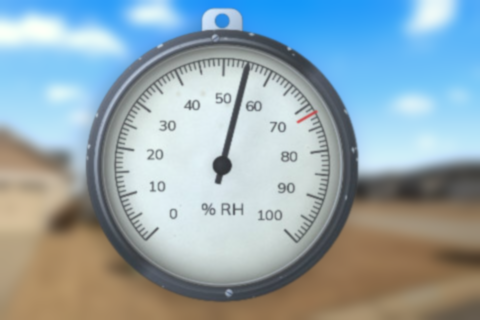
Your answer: 55 %
